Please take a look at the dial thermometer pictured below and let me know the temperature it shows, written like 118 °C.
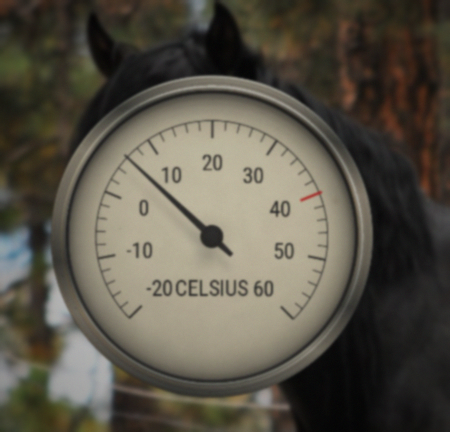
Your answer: 6 °C
